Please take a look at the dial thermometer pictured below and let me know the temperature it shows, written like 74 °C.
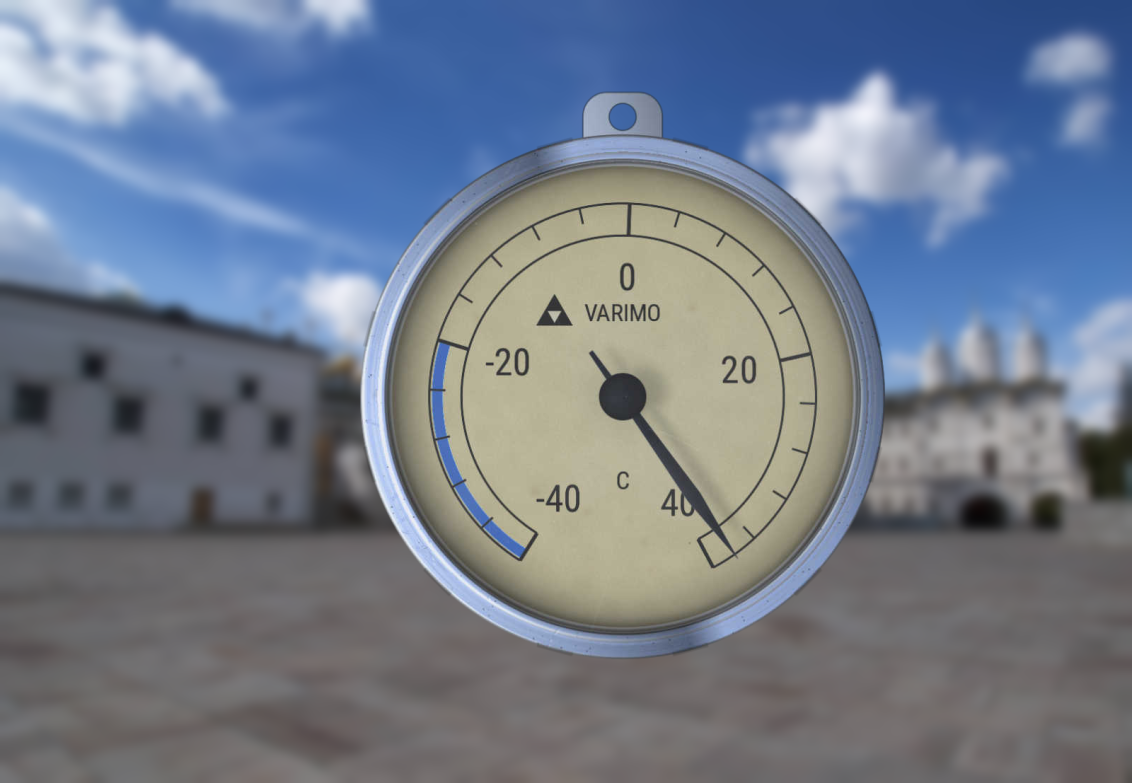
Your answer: 38 °C
